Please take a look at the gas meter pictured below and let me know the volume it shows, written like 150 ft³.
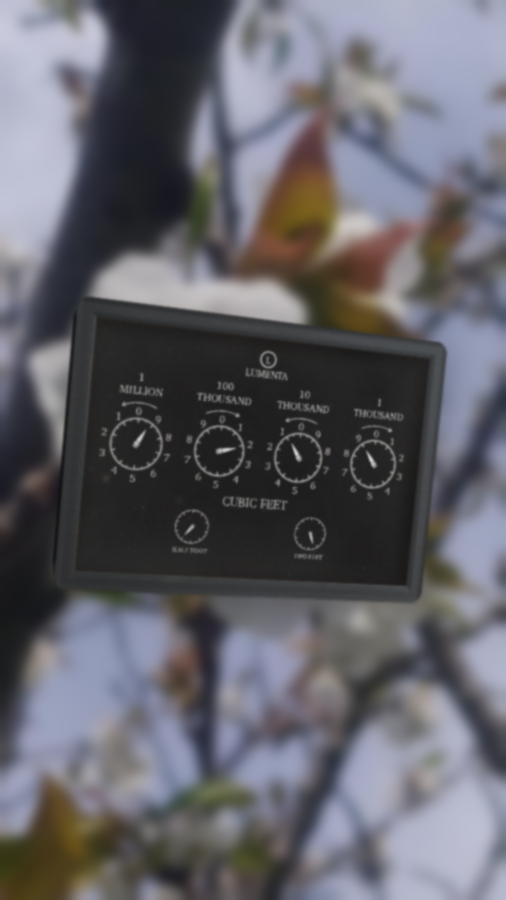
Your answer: 920900 ft³
